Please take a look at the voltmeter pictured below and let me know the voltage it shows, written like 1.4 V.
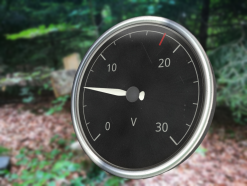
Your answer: 6 V
